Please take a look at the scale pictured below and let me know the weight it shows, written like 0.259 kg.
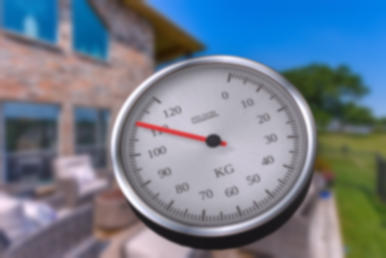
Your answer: 110 kg
